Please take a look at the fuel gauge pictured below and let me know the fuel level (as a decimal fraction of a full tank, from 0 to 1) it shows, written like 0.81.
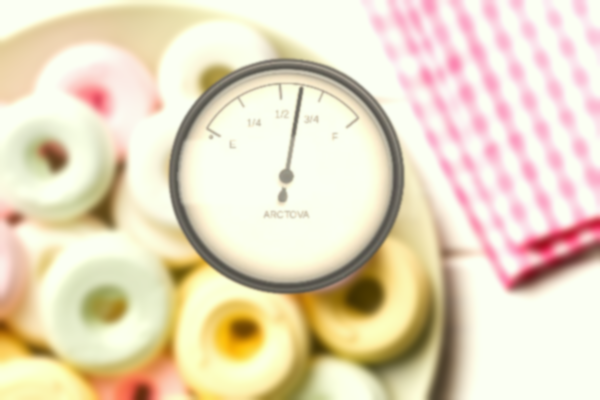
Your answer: 0.625
